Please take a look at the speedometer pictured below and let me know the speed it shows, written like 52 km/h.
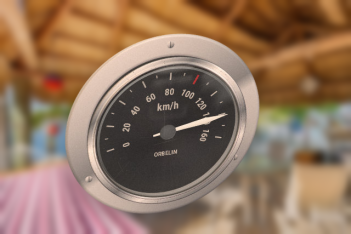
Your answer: 140 km/h
